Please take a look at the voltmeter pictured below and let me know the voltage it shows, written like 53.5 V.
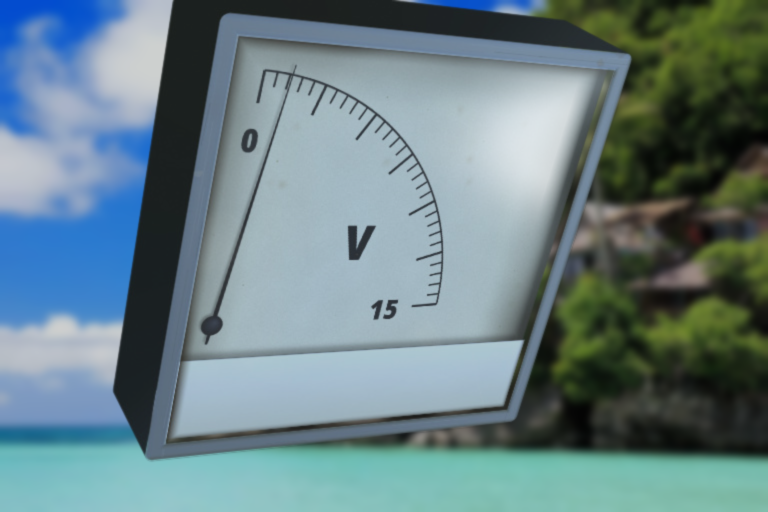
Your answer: 1 V
